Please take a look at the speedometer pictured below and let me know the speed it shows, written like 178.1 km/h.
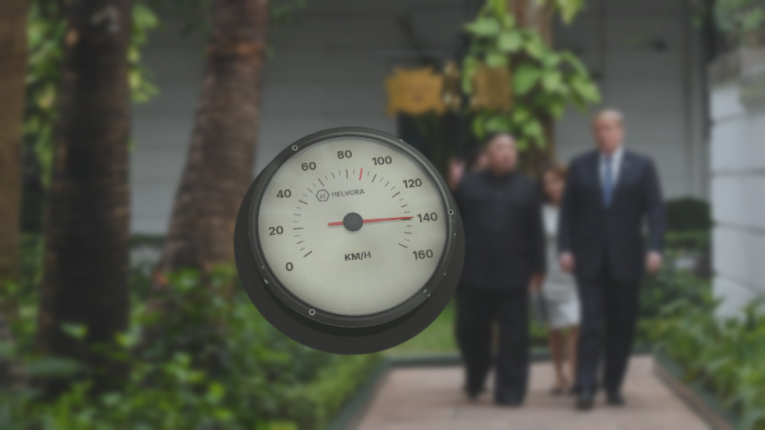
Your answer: 140 km/h
